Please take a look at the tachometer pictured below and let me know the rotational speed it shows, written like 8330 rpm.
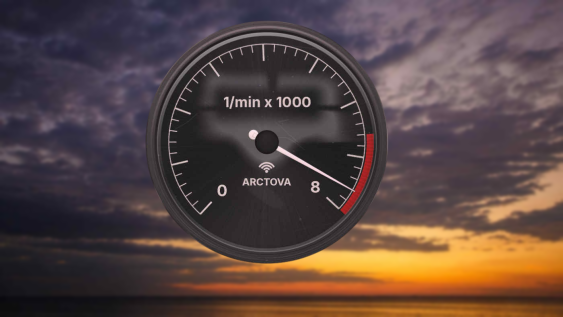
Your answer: 7600 rpm
